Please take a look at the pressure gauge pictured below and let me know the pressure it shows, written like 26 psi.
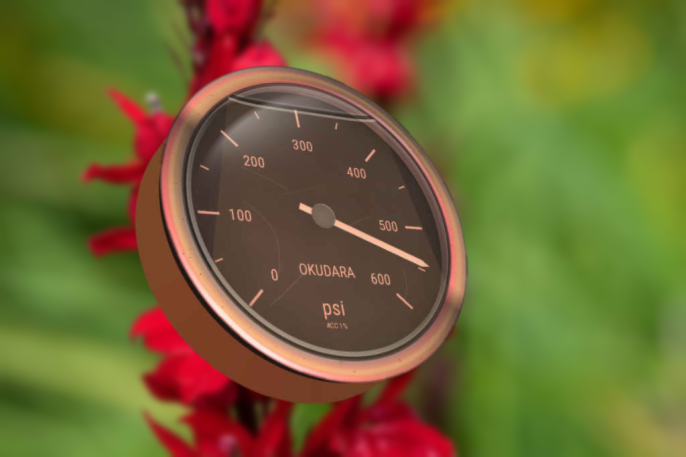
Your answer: 550 psi
